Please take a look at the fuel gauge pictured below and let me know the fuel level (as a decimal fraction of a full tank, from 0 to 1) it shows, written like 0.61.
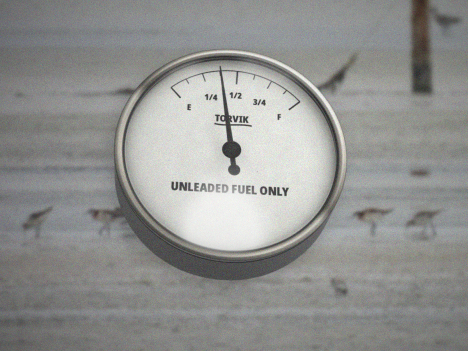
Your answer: 0.375
